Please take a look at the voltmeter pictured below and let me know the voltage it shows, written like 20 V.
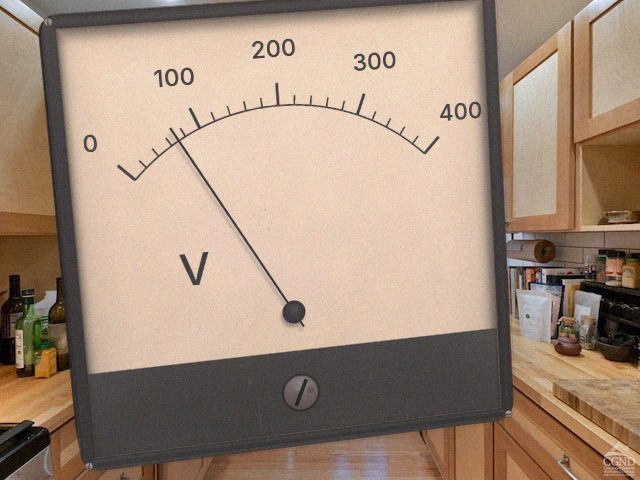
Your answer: 70 V
